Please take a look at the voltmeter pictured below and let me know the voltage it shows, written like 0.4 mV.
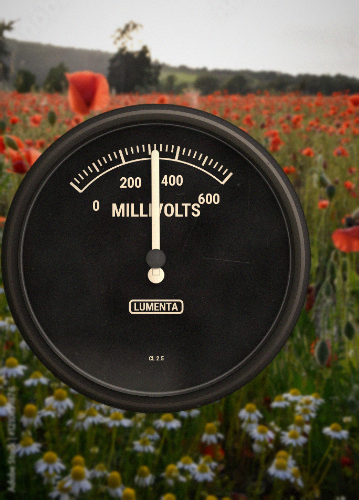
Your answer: 320 mV
